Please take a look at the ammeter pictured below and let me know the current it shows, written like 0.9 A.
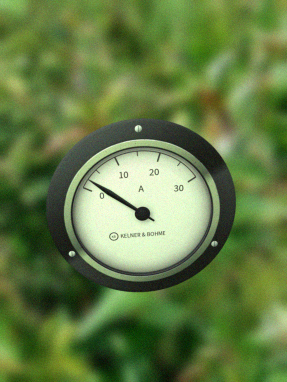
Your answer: 2.5 A
